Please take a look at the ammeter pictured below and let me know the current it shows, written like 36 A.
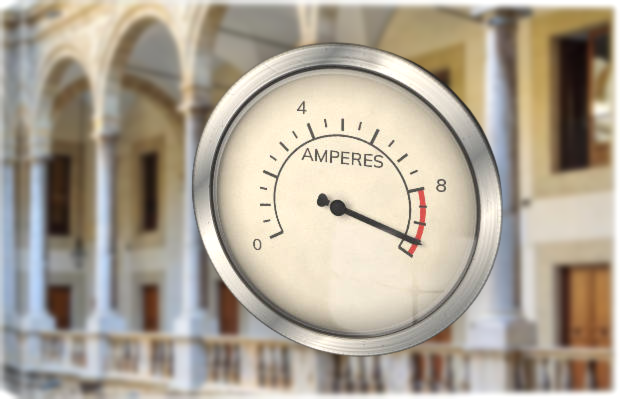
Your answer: 9.5 A
